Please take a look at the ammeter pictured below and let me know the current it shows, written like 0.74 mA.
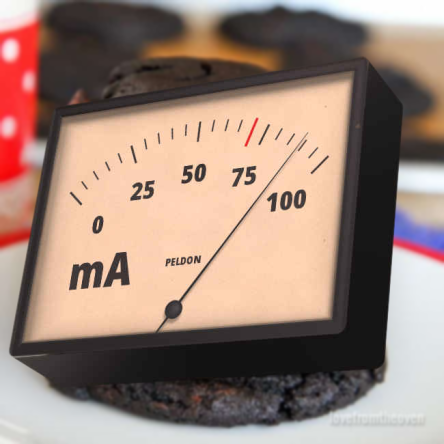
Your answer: 90 mA
